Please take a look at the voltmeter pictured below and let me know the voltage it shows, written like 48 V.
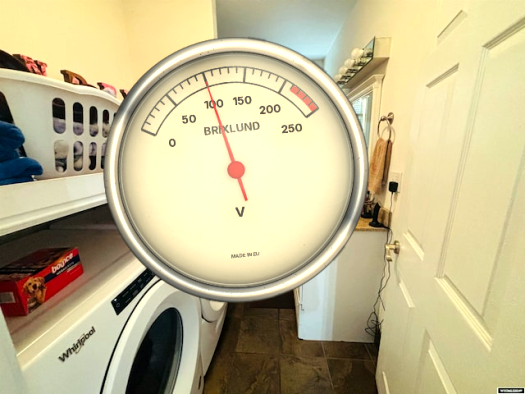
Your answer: 100 V
